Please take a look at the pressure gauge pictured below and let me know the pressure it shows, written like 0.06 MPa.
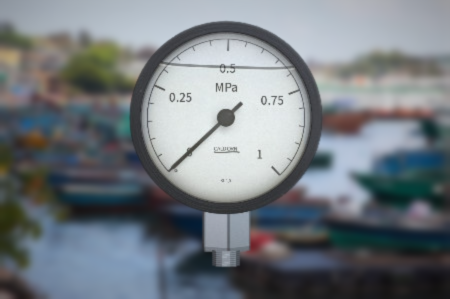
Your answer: 0 MPa
